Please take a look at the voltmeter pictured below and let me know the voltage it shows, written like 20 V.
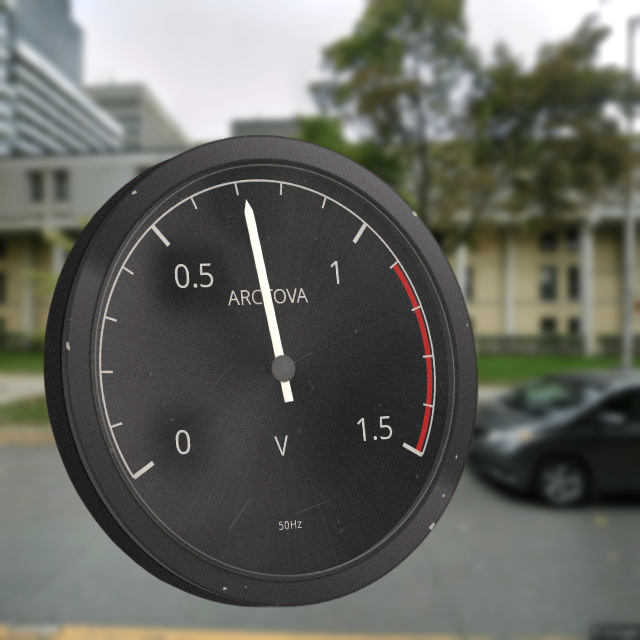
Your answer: 0.7 V
